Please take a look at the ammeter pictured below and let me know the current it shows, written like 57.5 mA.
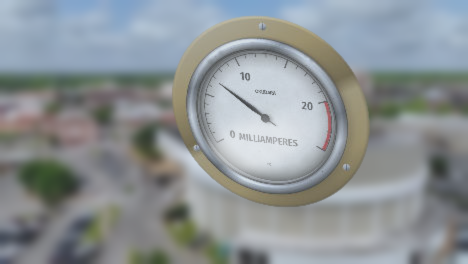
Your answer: 7 mA
